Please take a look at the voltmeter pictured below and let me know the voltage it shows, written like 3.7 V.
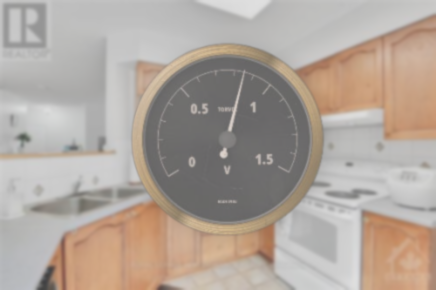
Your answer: 0.85 V
